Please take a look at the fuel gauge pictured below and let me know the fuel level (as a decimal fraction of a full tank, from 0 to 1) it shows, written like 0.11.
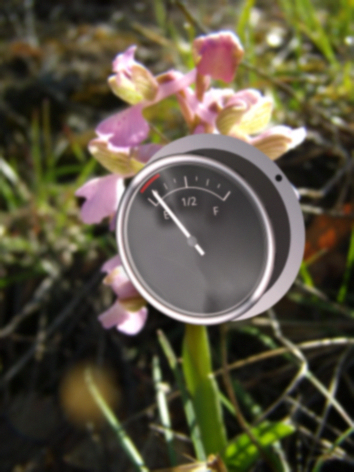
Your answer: 0.125
